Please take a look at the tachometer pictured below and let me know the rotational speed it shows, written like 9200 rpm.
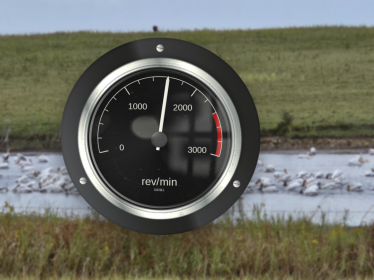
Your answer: 1600 rpm
